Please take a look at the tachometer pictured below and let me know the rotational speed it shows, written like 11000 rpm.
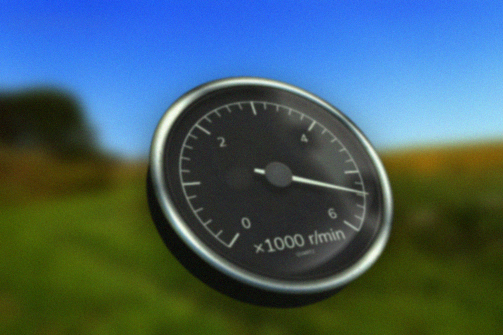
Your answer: 5400 rpm
